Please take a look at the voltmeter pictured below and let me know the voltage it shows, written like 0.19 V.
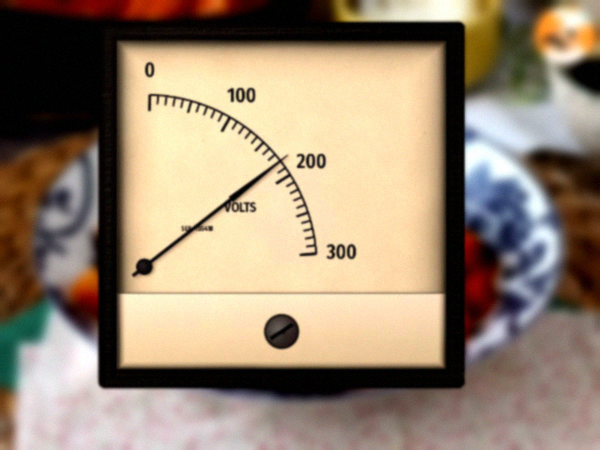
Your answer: 180 V
